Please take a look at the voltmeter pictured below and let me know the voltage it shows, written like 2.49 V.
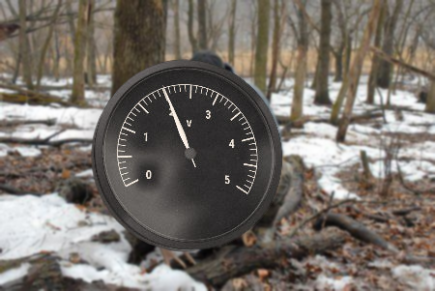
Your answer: 2 V
